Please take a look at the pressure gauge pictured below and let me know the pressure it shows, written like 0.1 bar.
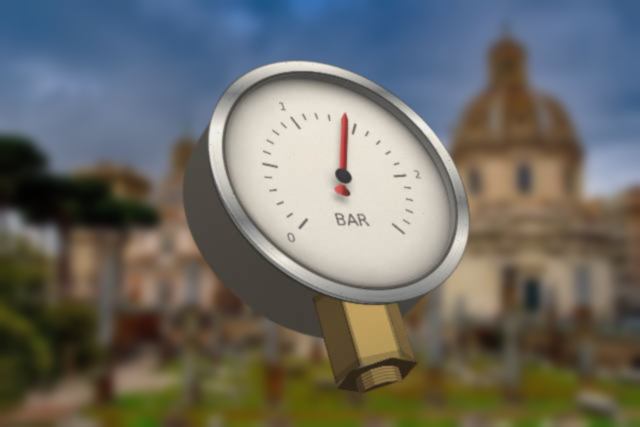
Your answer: 1.4 bar
